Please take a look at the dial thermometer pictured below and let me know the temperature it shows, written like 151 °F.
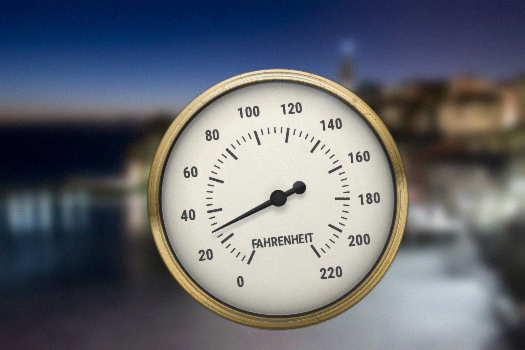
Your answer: 28 °F
